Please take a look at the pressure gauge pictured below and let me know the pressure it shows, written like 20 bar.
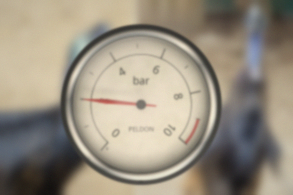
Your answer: 2 bar
